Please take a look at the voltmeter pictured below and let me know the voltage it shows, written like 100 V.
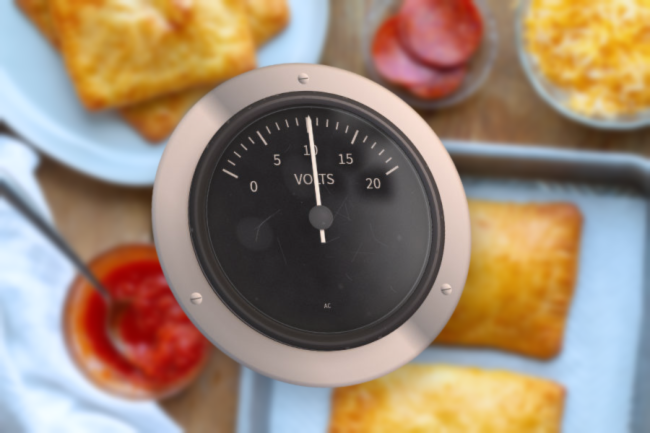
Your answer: 10 V
